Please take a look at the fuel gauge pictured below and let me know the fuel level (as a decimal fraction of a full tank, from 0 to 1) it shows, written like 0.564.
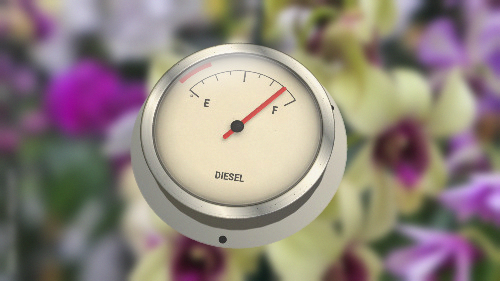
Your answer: 0.875
